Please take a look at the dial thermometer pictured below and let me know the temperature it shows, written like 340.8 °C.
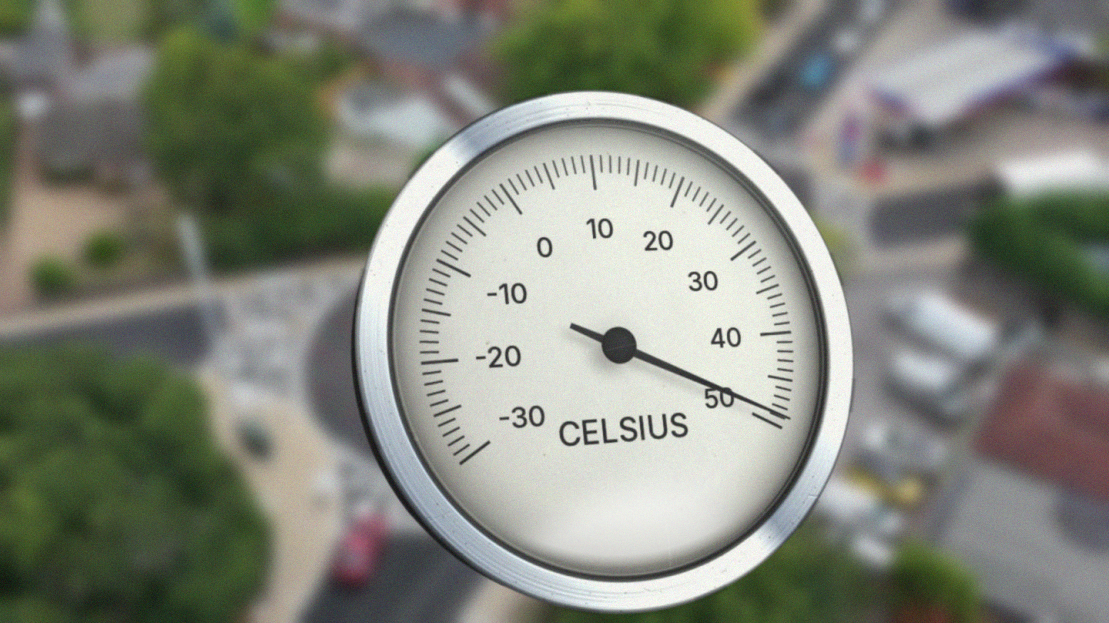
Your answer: 49 °C
